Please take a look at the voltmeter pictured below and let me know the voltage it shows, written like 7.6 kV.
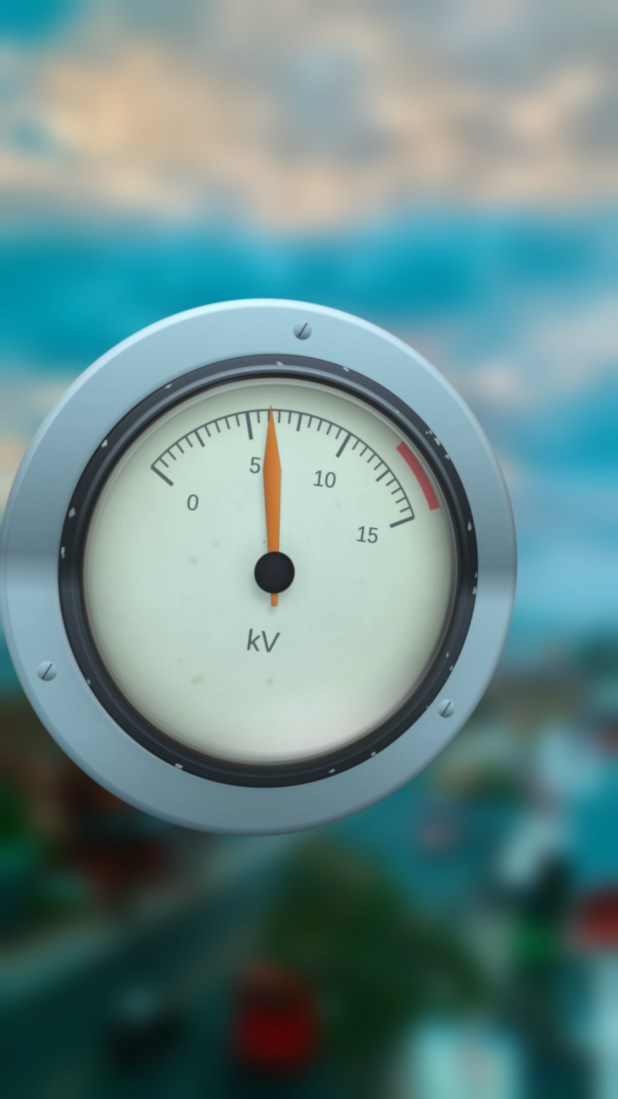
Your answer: 6 kV
